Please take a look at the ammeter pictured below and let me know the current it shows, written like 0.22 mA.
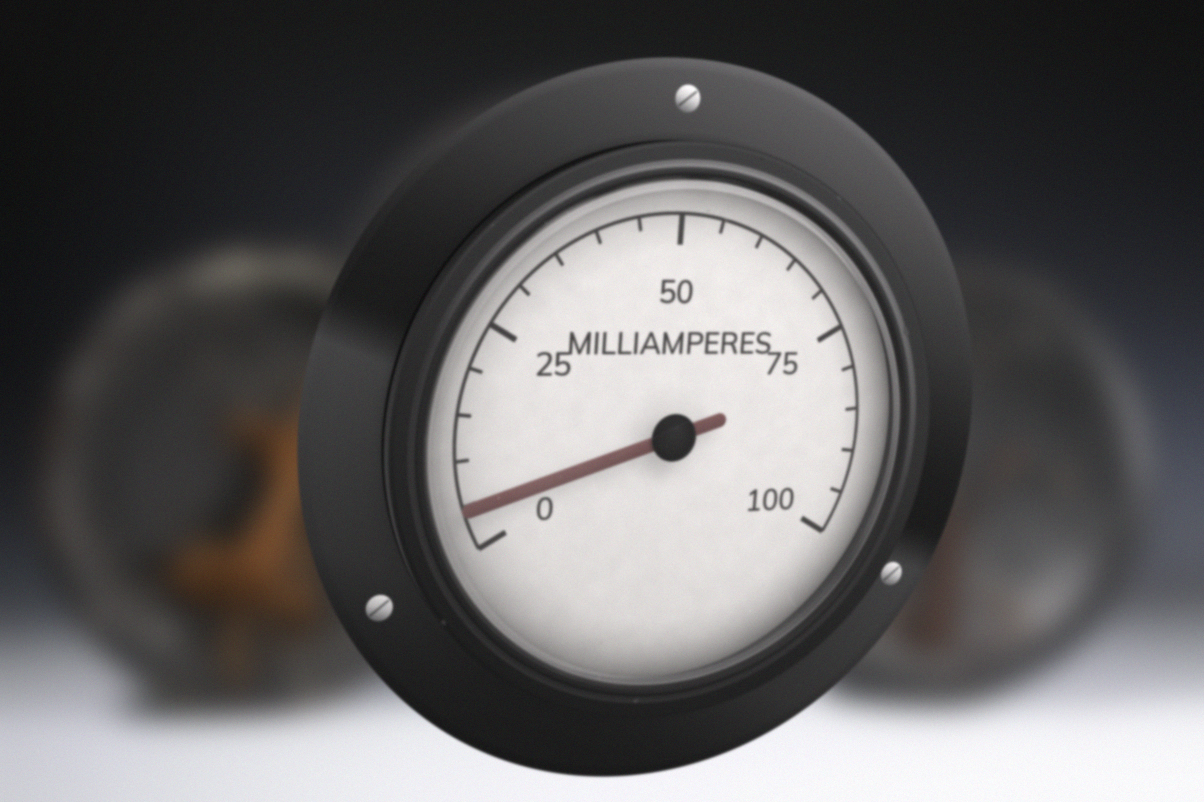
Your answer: 5 mA
